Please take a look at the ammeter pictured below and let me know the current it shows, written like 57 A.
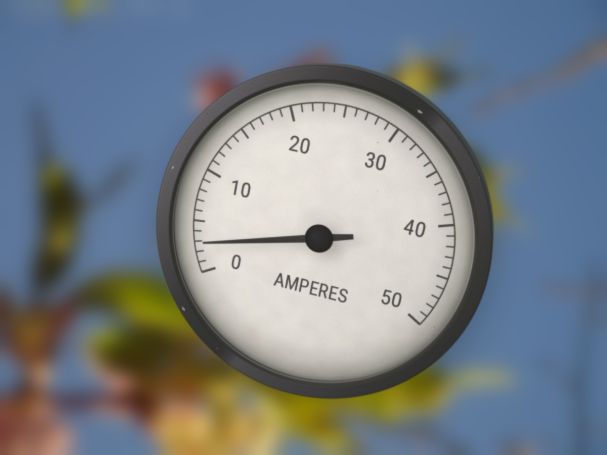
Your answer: 3 A
